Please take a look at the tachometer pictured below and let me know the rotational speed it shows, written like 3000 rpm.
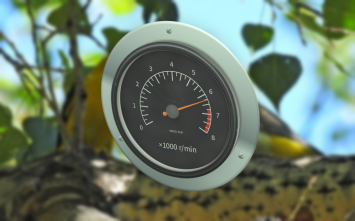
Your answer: 6250 rpm
